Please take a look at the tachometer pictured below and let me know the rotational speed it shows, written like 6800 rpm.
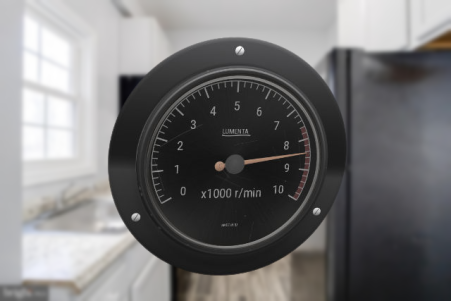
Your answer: 8400 rpm
